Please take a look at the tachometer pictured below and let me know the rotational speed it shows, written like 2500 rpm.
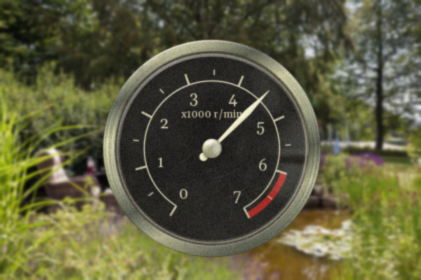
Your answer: 4500 rpm
